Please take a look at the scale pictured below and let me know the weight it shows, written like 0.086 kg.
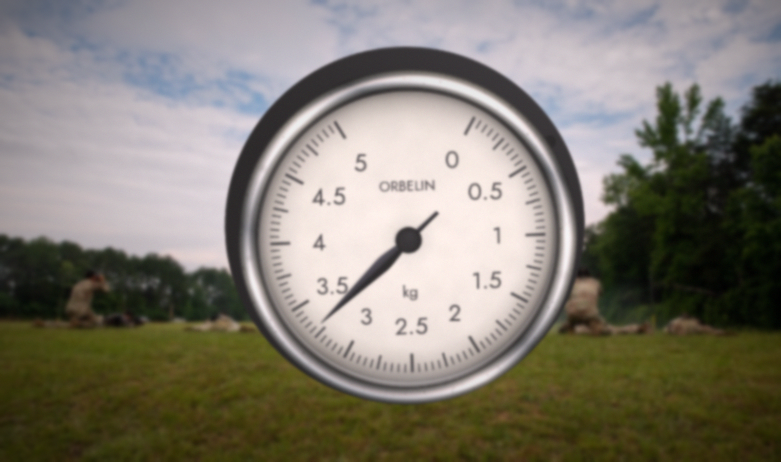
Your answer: 3.3 kg
